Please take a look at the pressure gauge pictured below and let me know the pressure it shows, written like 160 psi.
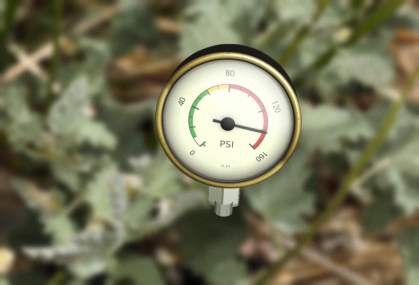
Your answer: 140 psi
